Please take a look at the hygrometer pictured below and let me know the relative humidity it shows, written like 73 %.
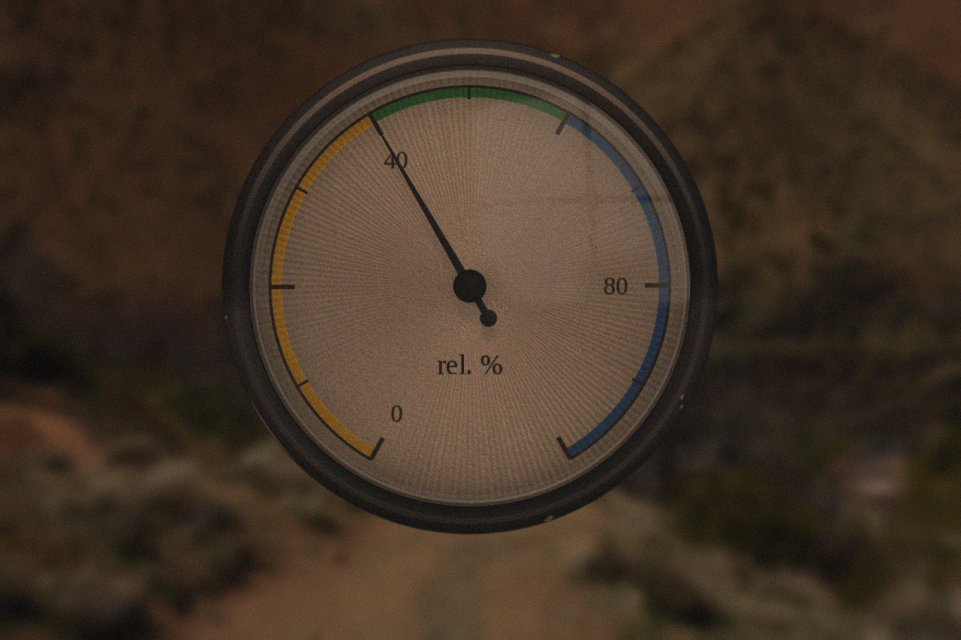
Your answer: 40 %
